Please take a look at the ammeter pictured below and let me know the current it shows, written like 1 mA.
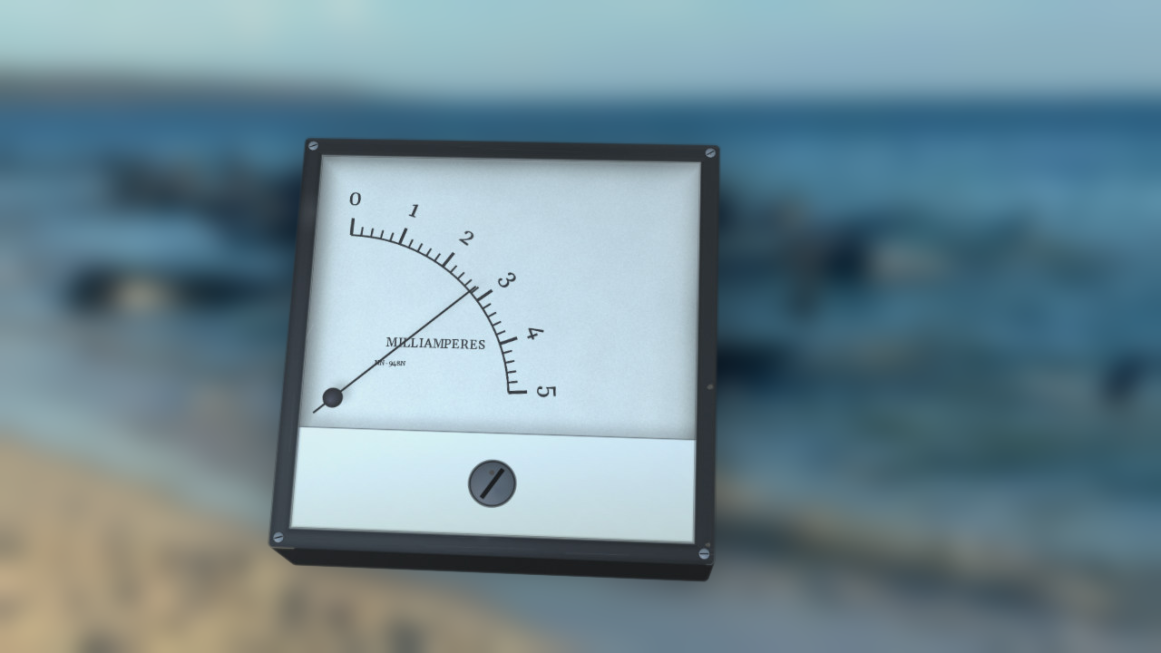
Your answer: 2.8 mA
